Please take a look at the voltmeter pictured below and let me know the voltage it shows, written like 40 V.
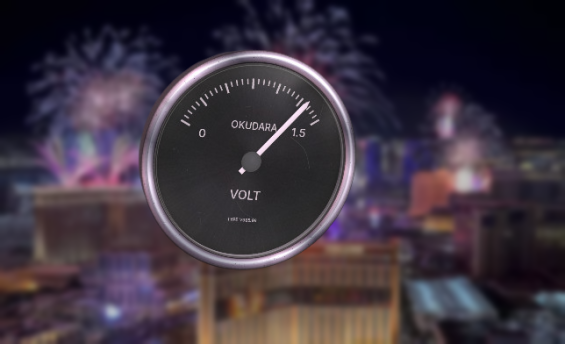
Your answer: 1.3 V
